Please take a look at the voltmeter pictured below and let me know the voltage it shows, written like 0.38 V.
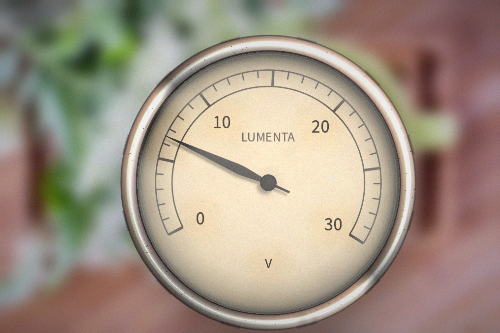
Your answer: 6.5 V
